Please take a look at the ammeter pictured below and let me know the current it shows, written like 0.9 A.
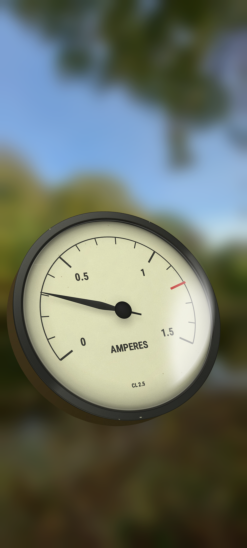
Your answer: 0.3 A
